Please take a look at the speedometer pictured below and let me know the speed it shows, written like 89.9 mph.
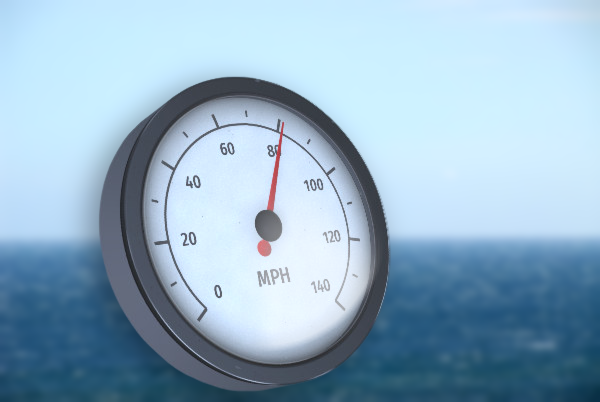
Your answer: 80 mph
